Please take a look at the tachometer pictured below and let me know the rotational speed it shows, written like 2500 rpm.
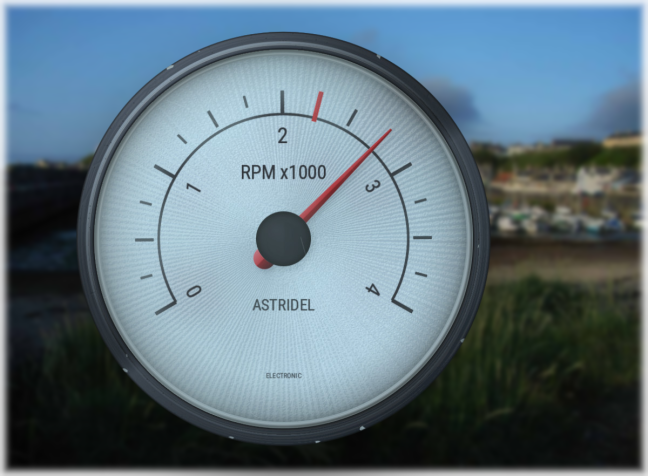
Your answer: 2750 rpm
